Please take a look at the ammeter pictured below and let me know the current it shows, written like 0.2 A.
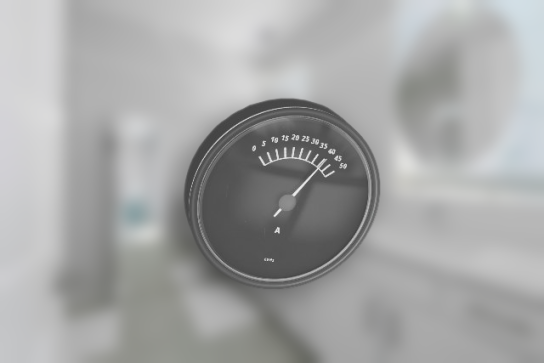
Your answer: 40 A
